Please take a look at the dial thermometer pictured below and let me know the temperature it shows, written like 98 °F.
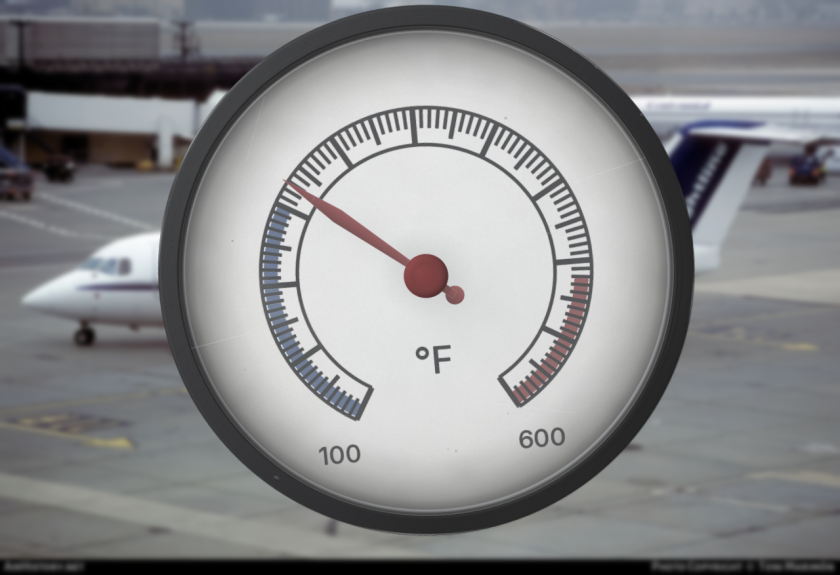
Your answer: 265 °F
